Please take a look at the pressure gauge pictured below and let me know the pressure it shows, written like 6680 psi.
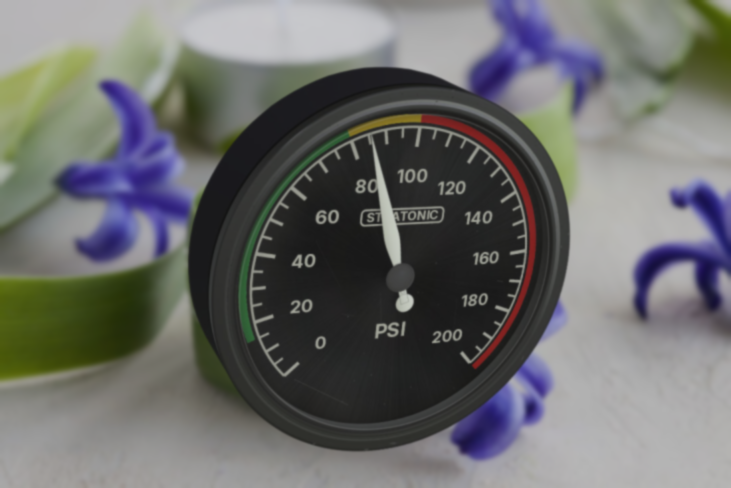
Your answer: 85 psi
